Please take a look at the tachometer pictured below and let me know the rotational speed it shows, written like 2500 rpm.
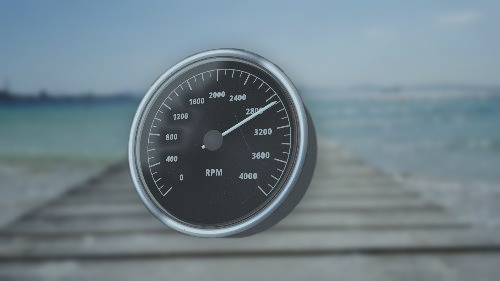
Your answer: 2900 rpm
